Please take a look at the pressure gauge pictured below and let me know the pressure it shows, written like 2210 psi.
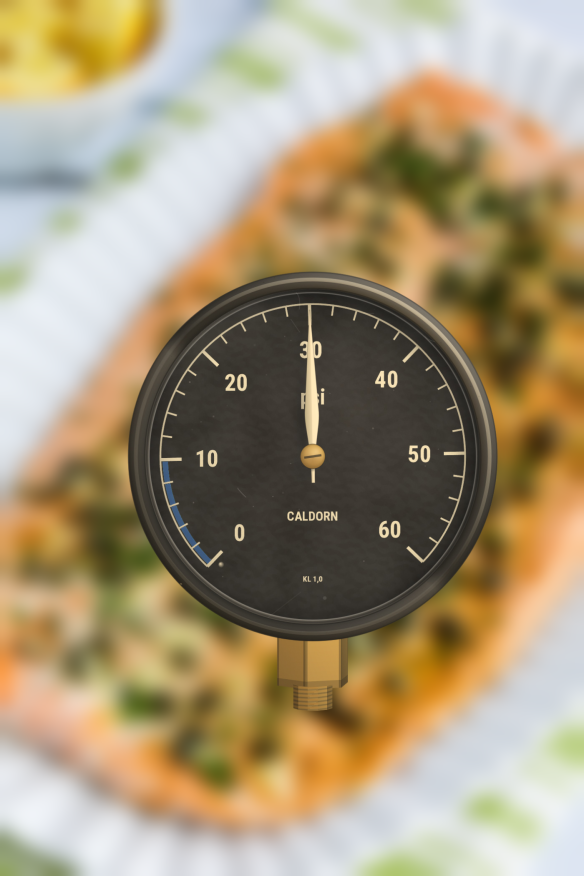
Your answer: 30 psi
